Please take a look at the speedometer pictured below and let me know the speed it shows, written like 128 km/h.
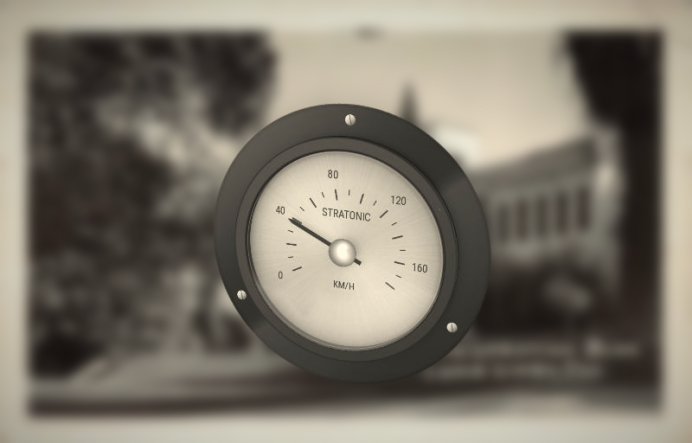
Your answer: 40 km/h
